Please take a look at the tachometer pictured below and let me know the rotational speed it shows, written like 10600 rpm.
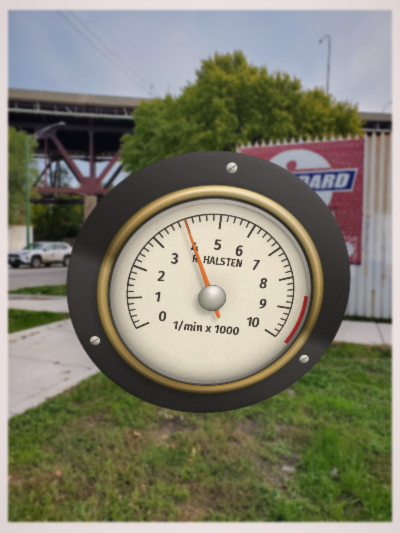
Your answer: 4000 rpm
